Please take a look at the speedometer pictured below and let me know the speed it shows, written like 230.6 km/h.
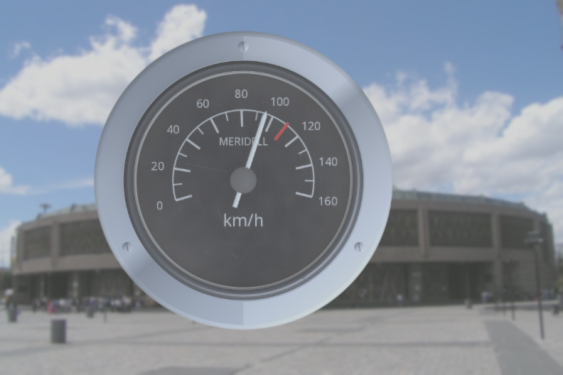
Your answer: 95 km/h
